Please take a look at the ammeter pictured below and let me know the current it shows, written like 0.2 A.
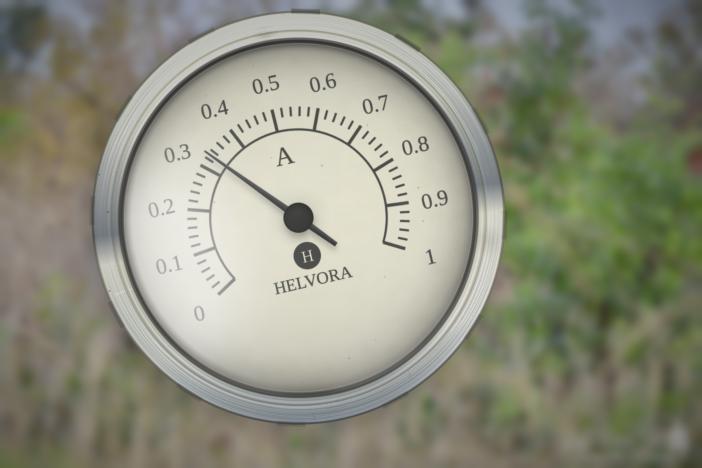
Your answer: 0.33 A
